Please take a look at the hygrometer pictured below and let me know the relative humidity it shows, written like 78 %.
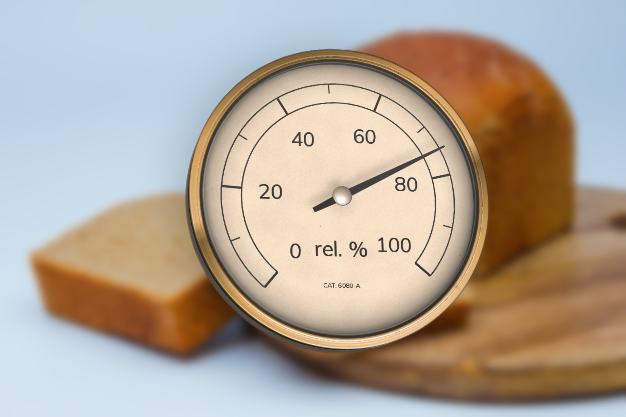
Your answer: 75 %
